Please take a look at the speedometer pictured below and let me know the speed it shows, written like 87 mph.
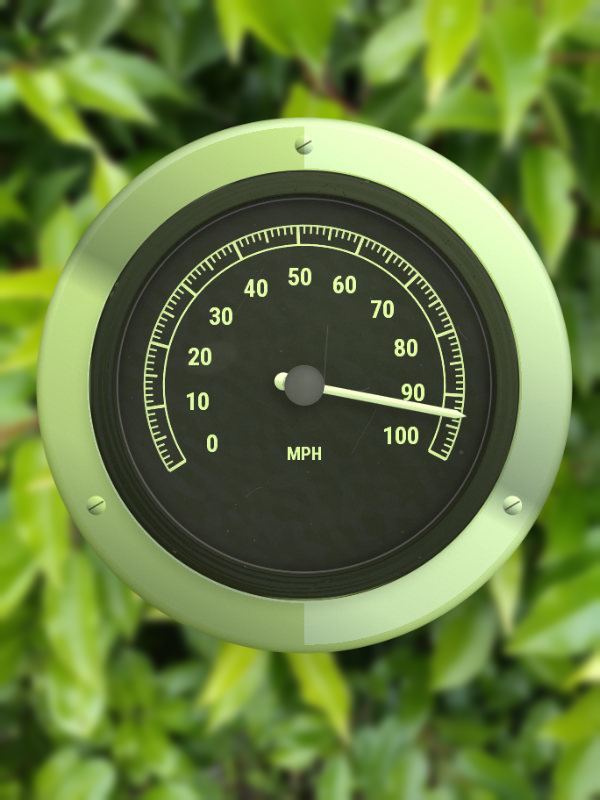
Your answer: 93 mph
